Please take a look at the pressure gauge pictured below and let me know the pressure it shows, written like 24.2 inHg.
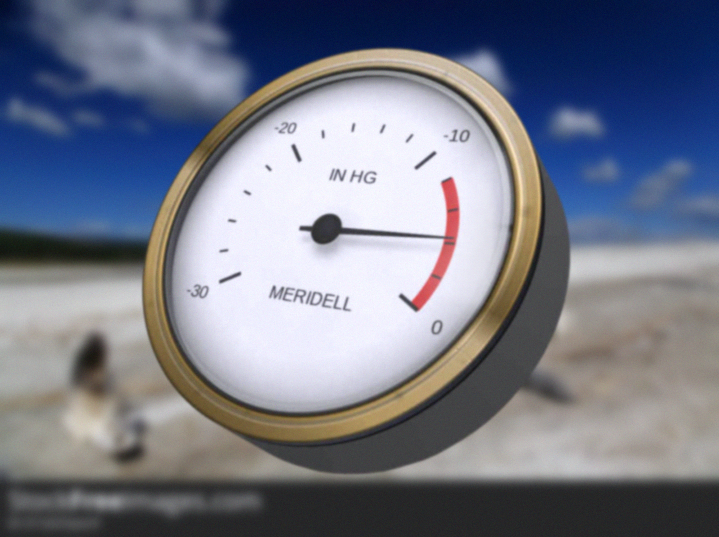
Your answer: -4 inHg
